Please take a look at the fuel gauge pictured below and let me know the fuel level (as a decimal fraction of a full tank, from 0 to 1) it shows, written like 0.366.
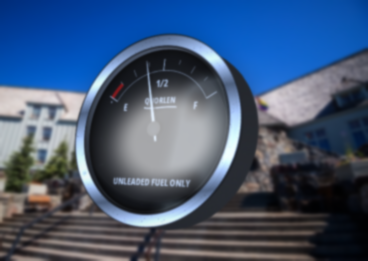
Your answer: 0.375
